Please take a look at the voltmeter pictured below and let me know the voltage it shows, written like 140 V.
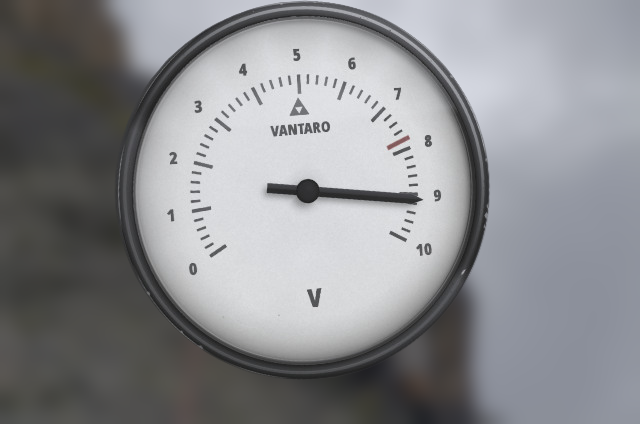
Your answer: 9.1 V
